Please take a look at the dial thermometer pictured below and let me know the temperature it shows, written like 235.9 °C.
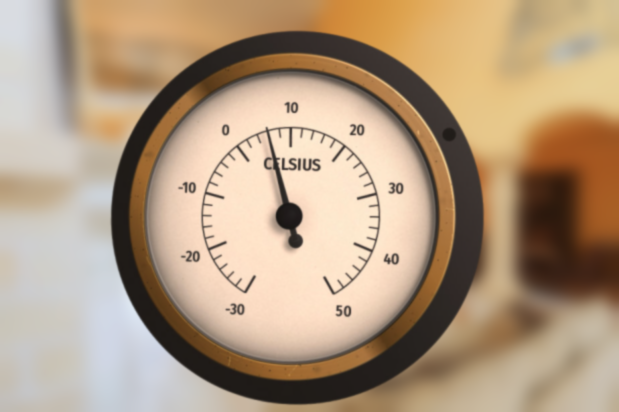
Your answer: 6 °C
